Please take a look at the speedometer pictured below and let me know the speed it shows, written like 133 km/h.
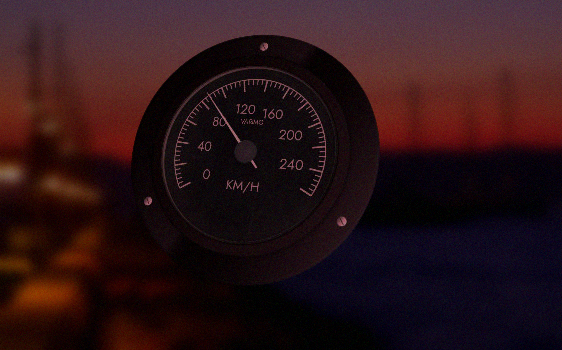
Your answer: 88 km/h
